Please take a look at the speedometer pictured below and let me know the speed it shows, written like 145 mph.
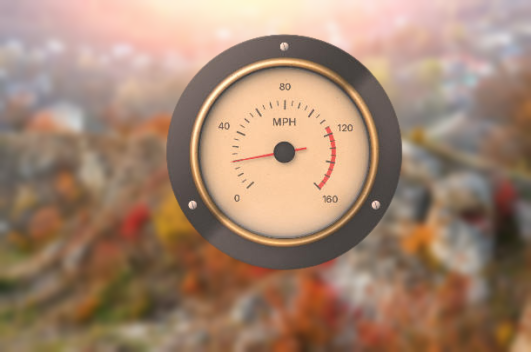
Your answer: 20 mph
